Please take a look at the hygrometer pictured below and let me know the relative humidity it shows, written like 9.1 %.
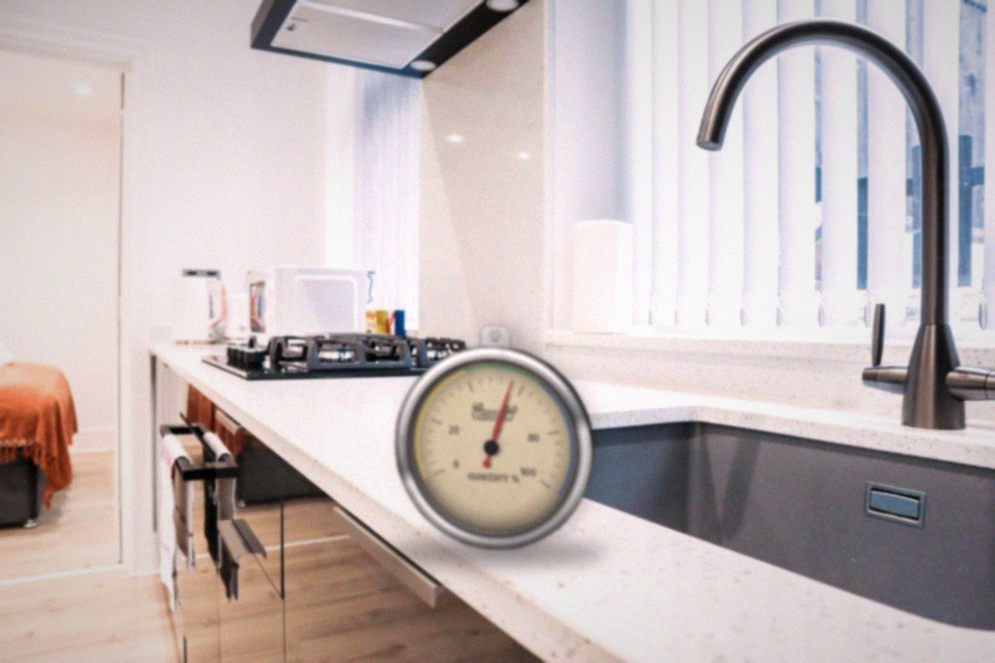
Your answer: 56 %
